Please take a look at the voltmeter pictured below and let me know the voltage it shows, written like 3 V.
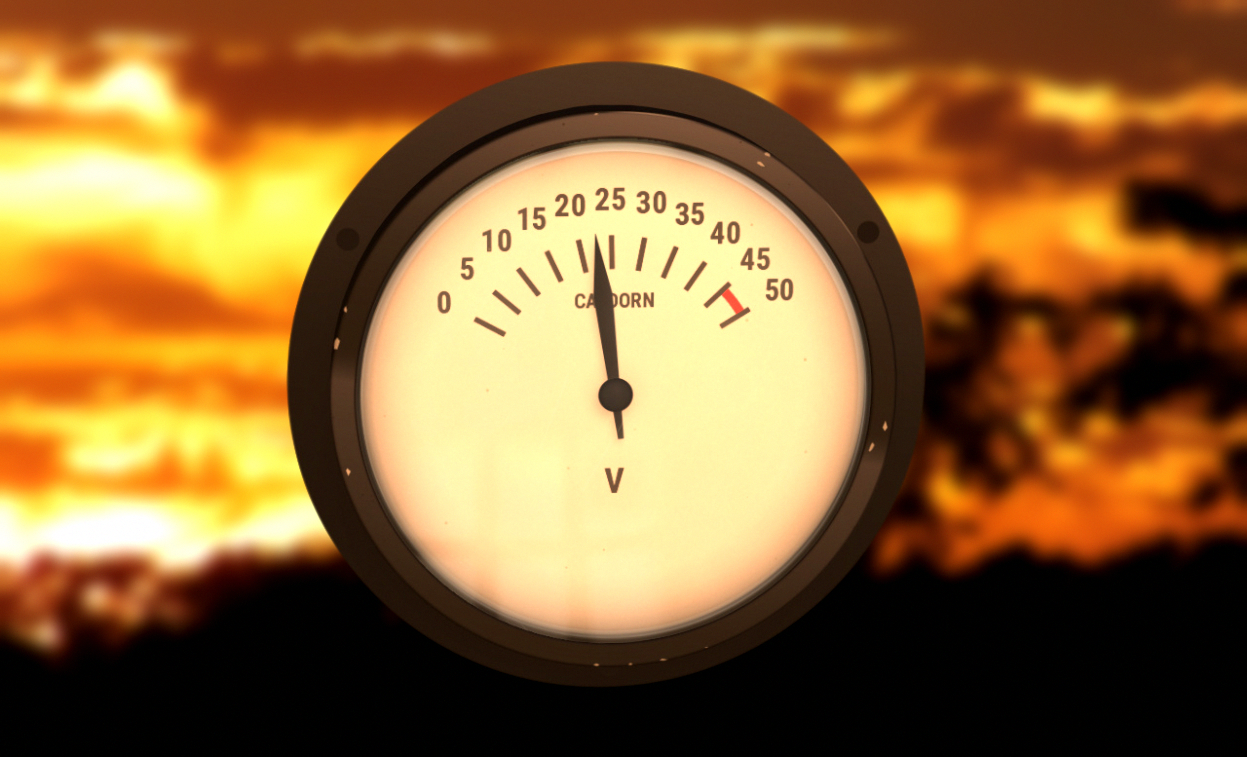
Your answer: 22.5 V
